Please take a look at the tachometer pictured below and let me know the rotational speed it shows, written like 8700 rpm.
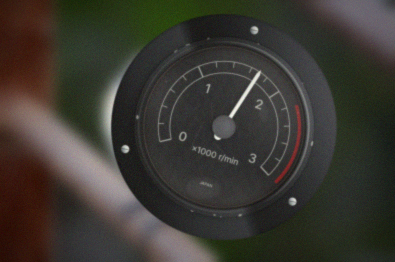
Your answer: 1700 rpm
